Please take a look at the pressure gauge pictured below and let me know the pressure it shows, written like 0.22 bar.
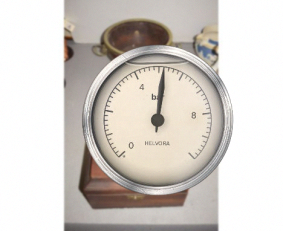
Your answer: 5.2 bar
